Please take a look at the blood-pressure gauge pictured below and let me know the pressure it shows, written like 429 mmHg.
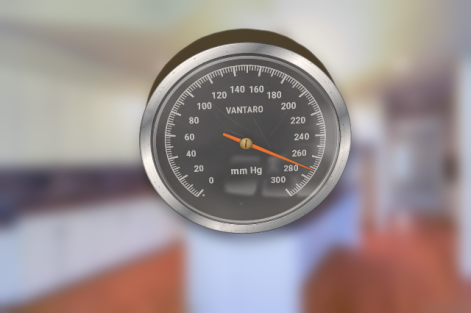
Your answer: 270 mmHg
